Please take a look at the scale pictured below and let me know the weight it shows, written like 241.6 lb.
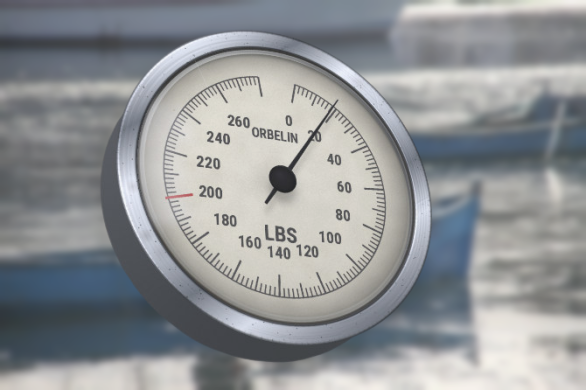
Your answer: 18 lb
